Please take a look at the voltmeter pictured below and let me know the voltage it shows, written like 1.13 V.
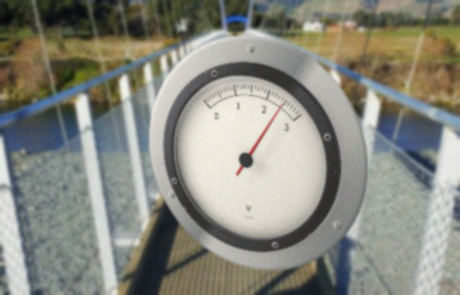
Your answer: 2.5 V
